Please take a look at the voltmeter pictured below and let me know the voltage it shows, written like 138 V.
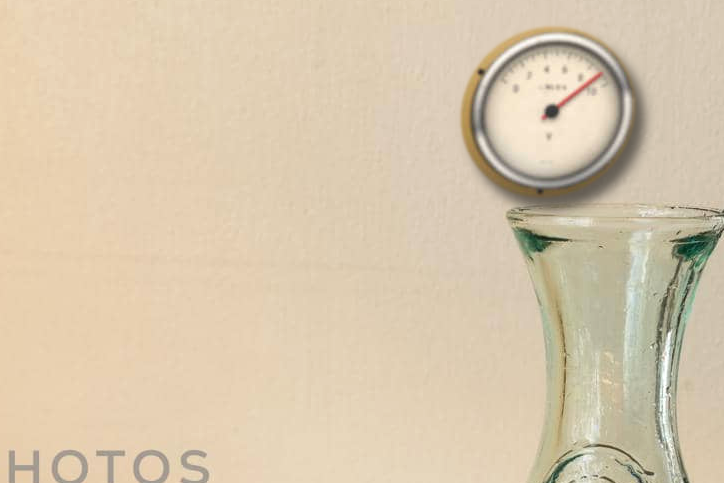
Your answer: 9 V
